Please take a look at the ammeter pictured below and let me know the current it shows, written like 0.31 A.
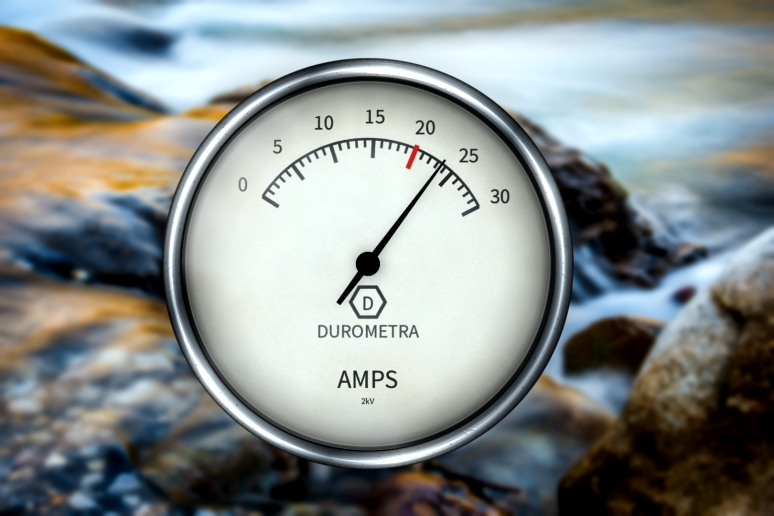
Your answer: 23.5 A
